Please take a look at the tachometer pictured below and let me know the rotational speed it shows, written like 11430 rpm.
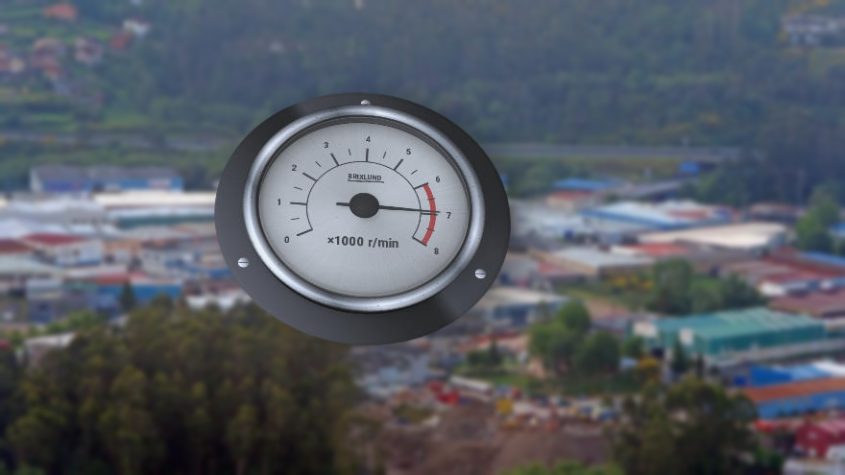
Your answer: 7000 rpm
